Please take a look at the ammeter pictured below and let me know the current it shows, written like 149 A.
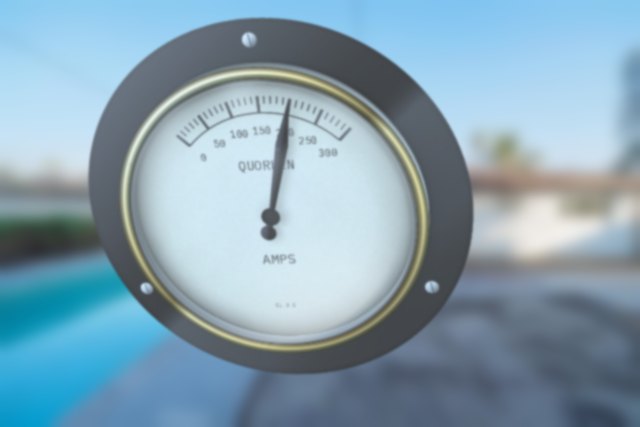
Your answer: 200 A
